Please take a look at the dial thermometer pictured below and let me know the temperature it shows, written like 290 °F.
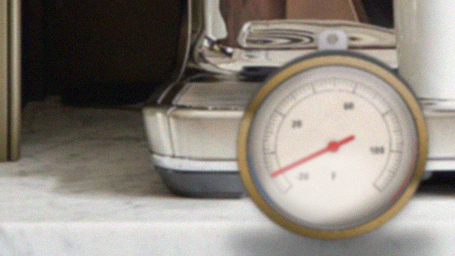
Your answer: -10 °F
